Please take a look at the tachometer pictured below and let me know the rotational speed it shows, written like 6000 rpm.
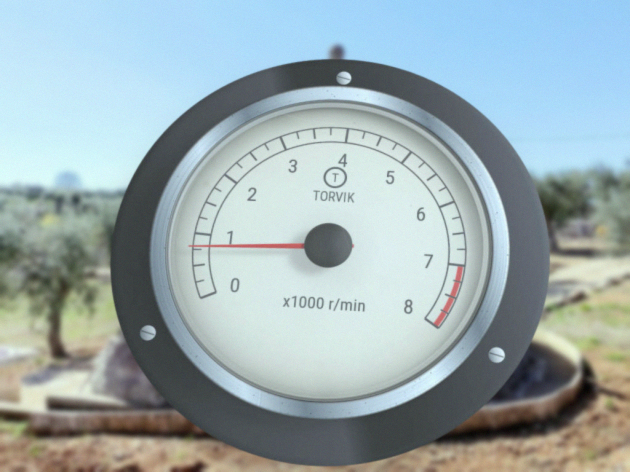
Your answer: 750 rpm
